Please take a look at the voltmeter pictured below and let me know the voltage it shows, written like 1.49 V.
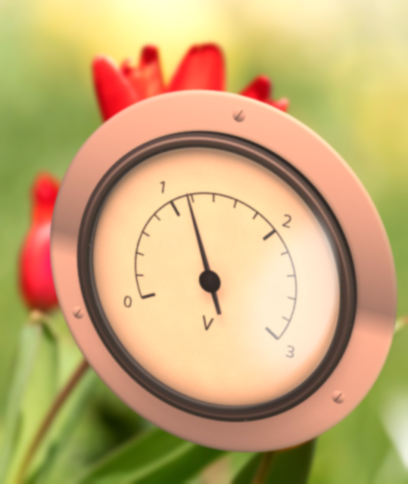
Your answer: 1.2 V
